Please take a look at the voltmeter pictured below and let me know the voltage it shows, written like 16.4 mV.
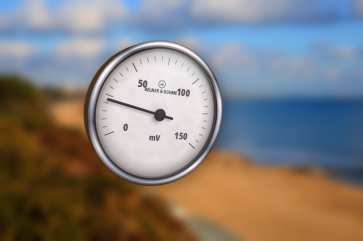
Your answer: 22.5 mV
